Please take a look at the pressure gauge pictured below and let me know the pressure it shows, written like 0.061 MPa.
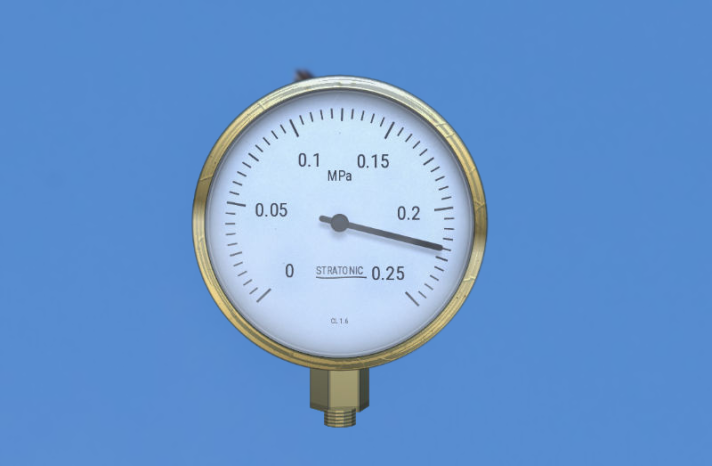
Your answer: 0.22 MPa
